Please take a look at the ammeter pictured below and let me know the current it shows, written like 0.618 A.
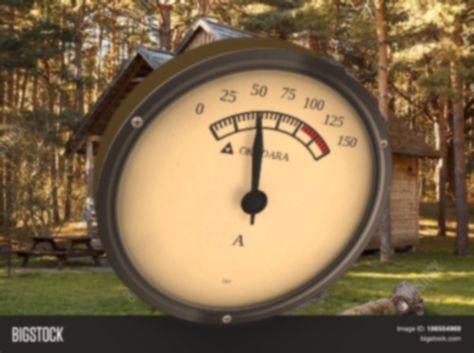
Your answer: 50 A
